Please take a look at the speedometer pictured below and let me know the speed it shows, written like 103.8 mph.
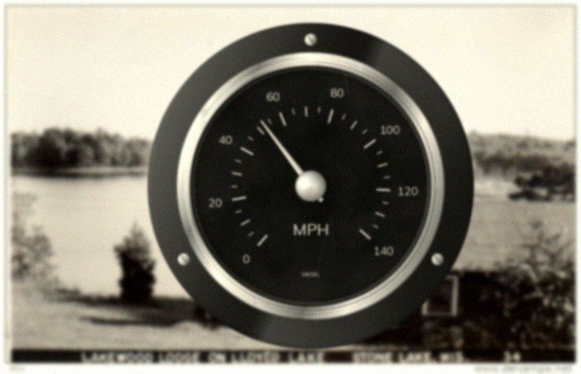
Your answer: 52.5 mph
